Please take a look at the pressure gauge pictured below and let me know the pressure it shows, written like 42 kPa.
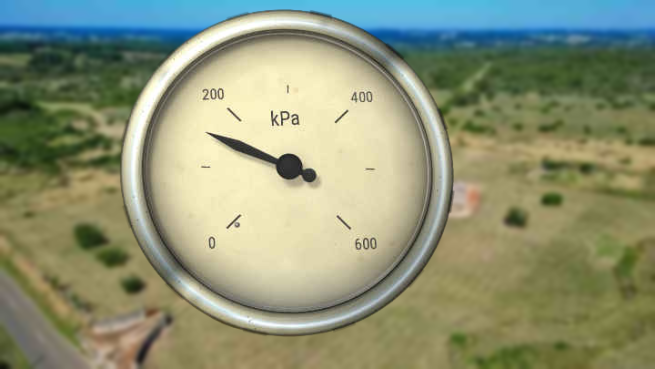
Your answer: 150 kPa
